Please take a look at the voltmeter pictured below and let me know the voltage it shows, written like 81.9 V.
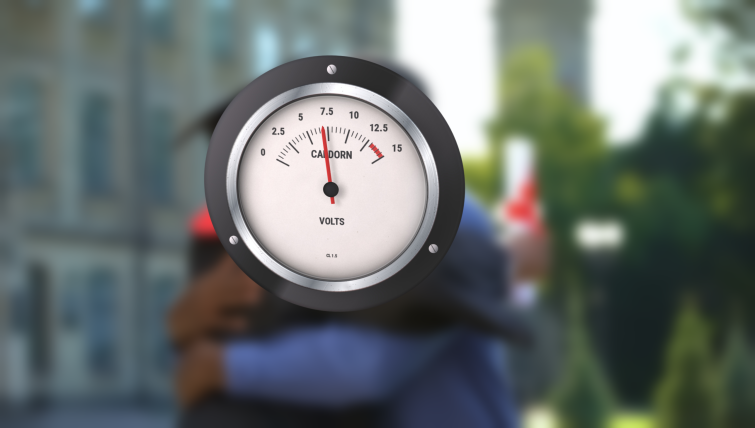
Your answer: 7 V
